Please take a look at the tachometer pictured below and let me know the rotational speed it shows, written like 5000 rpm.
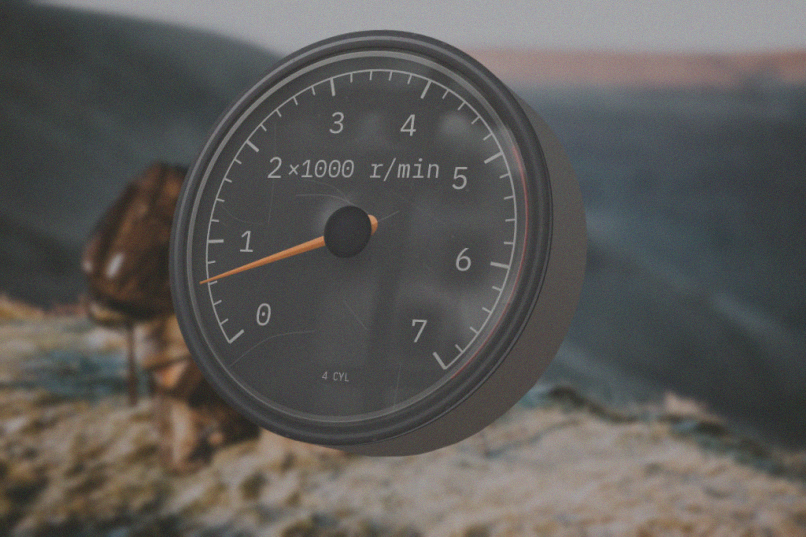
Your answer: 600 rpm
